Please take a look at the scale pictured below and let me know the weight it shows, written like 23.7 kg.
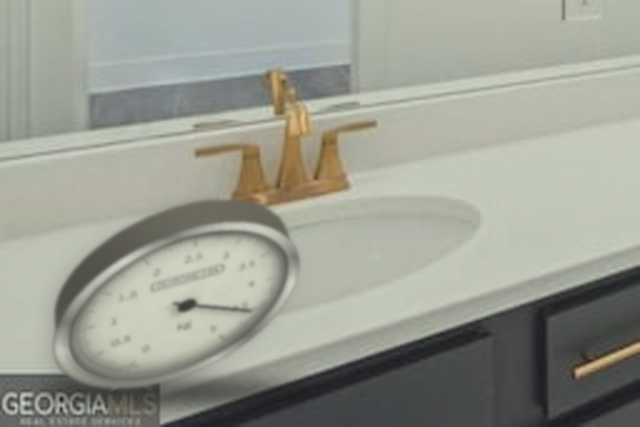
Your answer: 4.5 kg
